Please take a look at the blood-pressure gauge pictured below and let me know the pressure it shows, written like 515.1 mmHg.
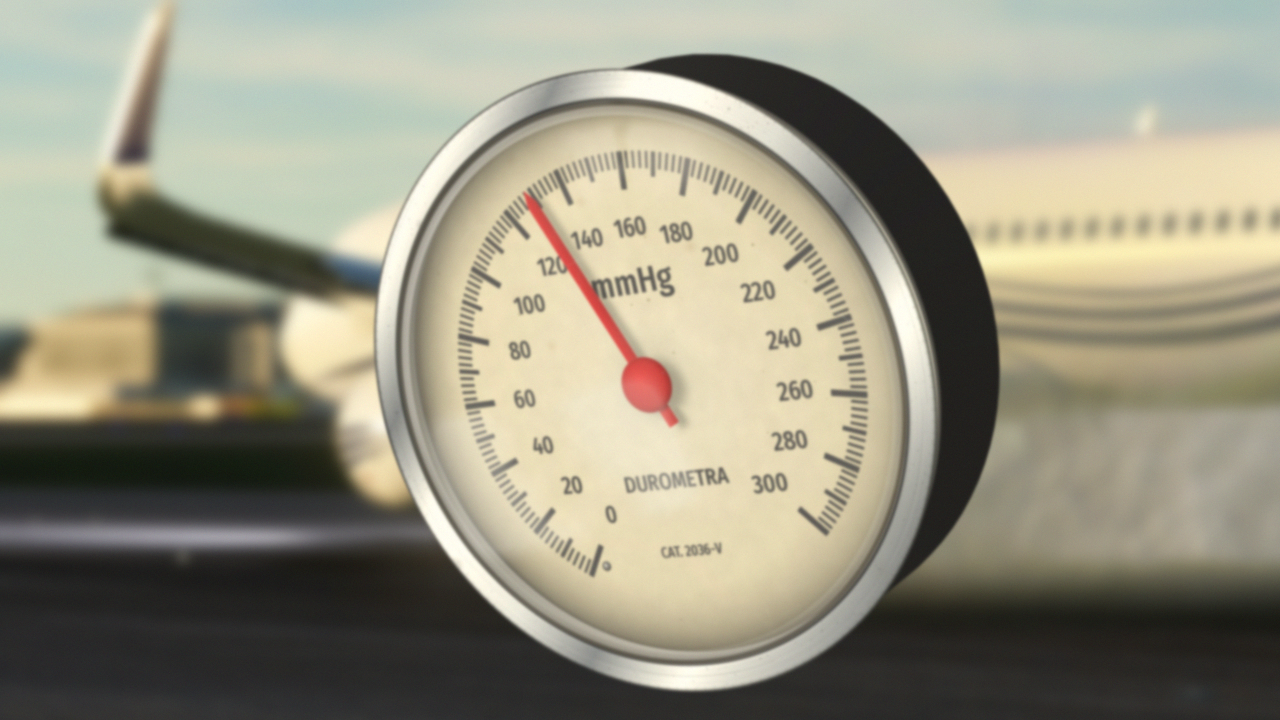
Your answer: 130 mmHg
